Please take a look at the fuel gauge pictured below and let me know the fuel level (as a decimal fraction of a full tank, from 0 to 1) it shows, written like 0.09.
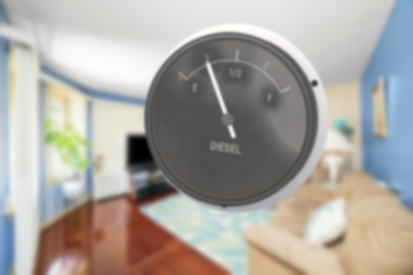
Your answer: 0.25
